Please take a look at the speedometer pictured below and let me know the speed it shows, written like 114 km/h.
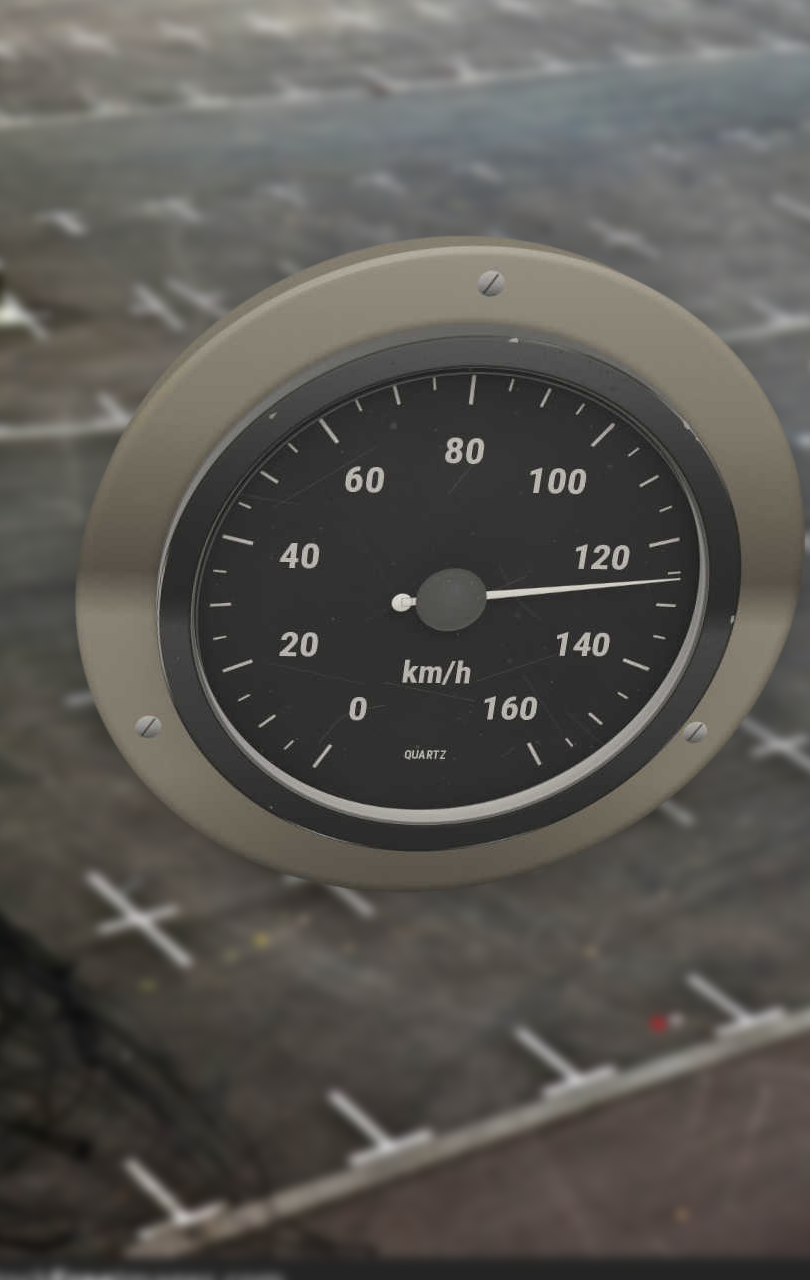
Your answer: 125 km/h
